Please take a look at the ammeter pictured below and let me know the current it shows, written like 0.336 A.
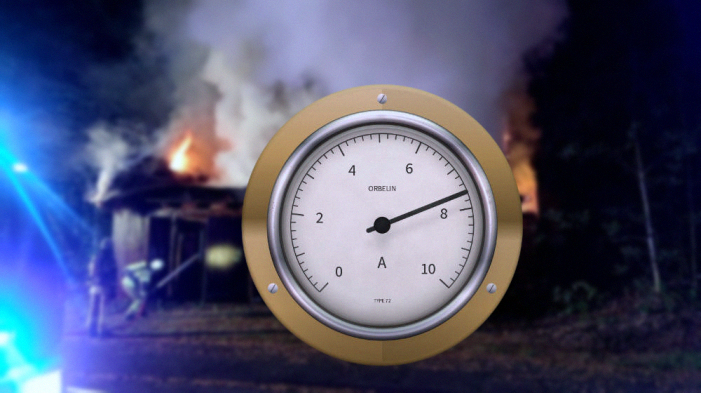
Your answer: 7.6 A
